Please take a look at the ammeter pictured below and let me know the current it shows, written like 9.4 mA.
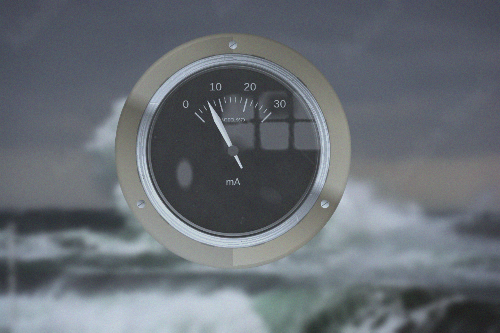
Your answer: 6 mA
